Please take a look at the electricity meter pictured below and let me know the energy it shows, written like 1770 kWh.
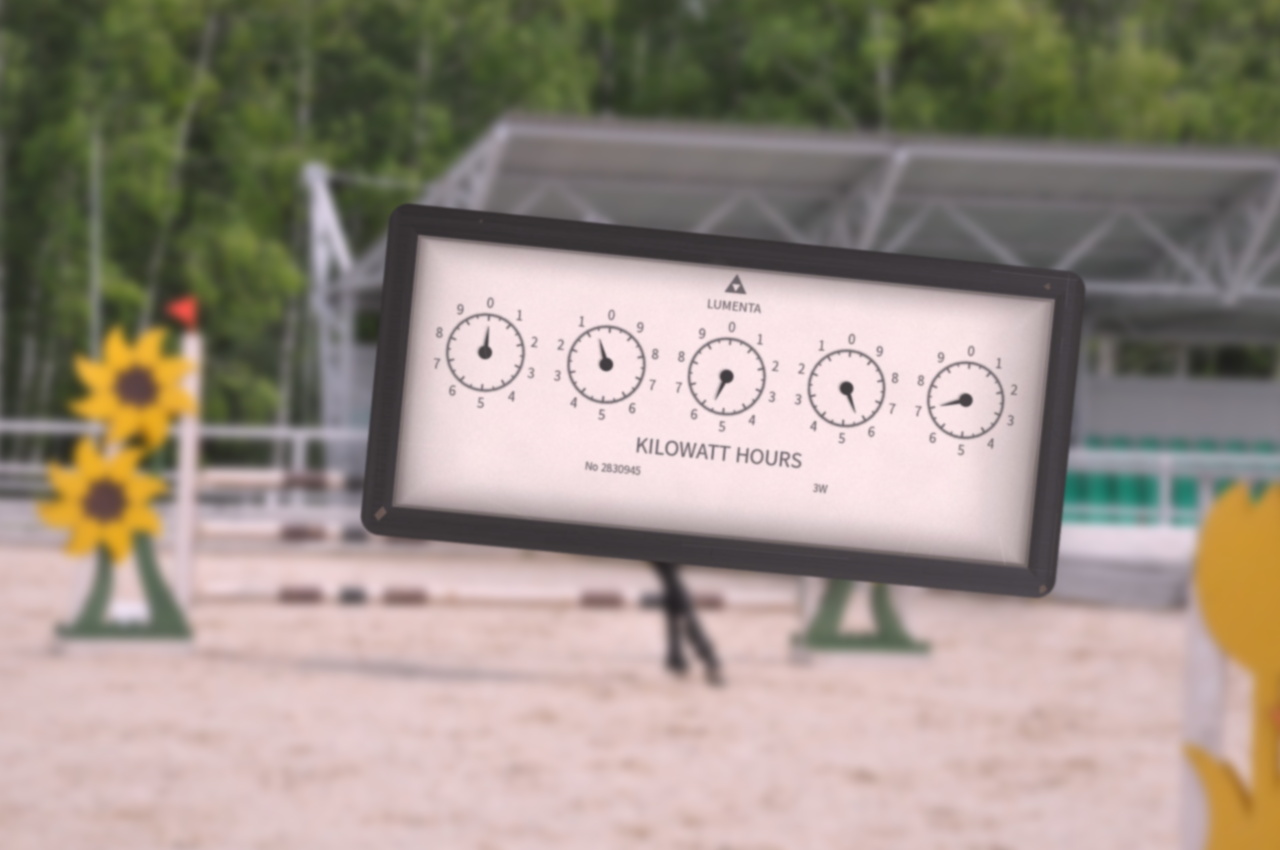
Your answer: 557 kWh
